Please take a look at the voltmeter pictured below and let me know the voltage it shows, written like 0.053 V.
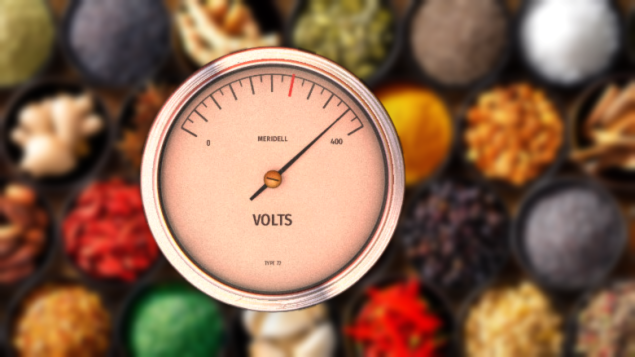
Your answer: 360 V
